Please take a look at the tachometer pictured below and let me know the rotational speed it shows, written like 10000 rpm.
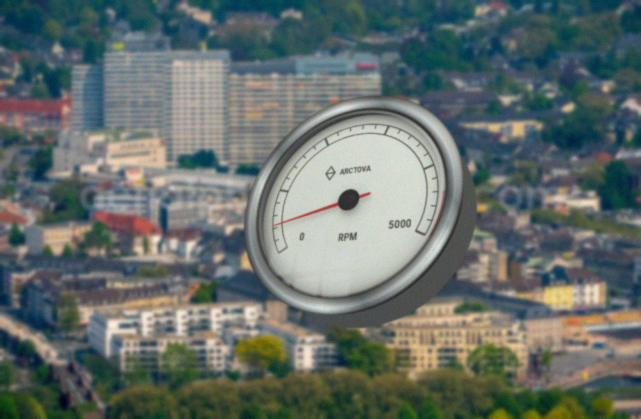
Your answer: 400 rpm
